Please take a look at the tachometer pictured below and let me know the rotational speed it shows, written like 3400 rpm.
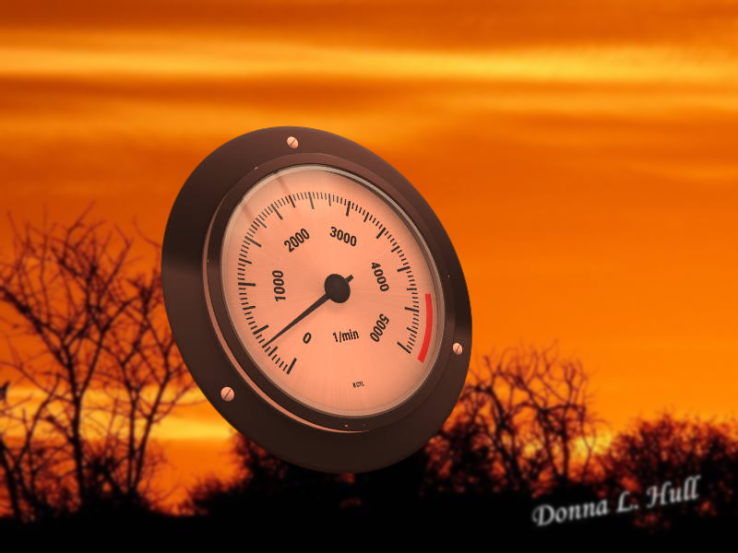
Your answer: 350 rpm
